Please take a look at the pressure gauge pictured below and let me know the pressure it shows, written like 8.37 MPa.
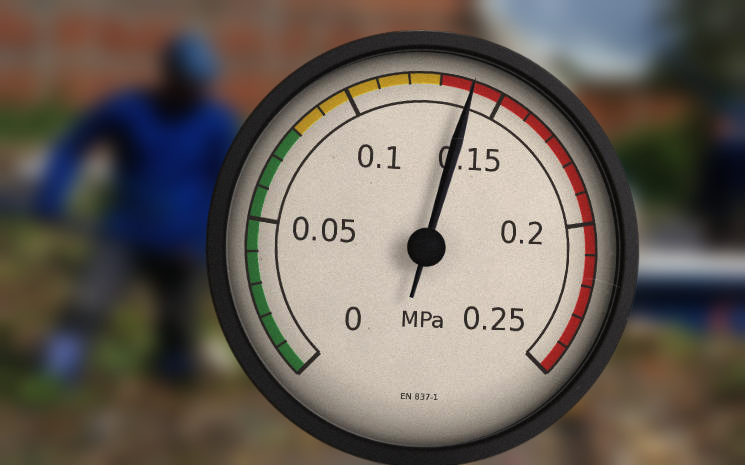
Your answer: 0.14 MPa
